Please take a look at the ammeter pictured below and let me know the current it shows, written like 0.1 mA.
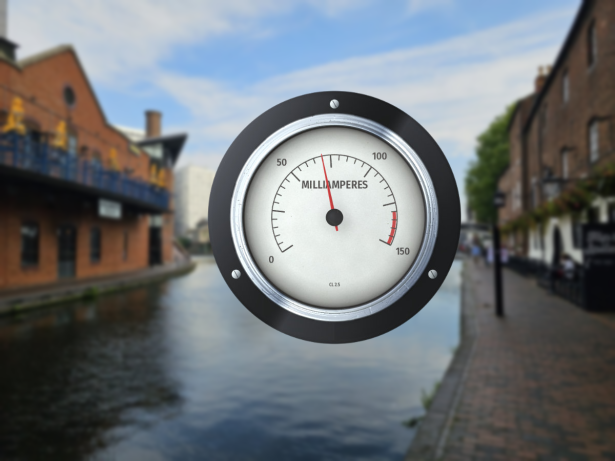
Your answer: 70 mA
